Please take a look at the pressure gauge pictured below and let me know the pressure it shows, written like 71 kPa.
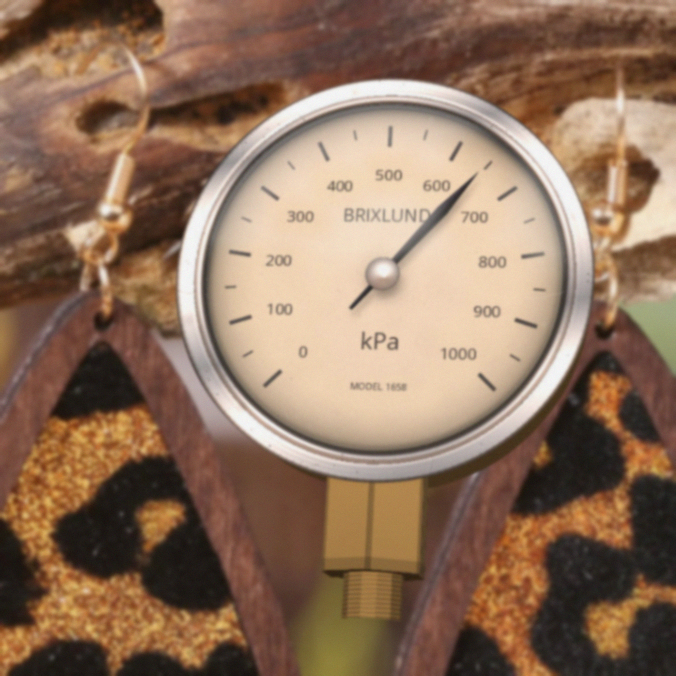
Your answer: 650 kPa
